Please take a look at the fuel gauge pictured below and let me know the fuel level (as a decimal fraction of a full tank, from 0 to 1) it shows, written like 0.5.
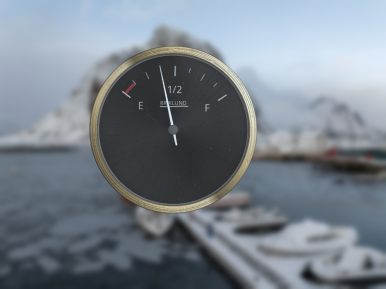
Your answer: 0.375
